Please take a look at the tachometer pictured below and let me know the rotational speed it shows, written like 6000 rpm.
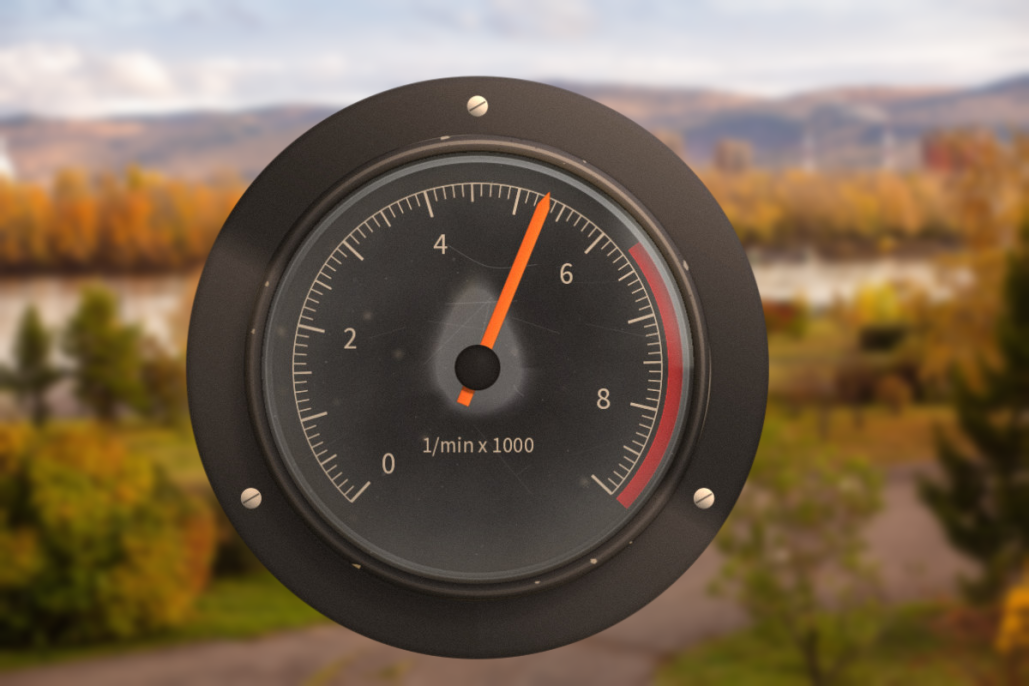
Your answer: 5300 rpm
